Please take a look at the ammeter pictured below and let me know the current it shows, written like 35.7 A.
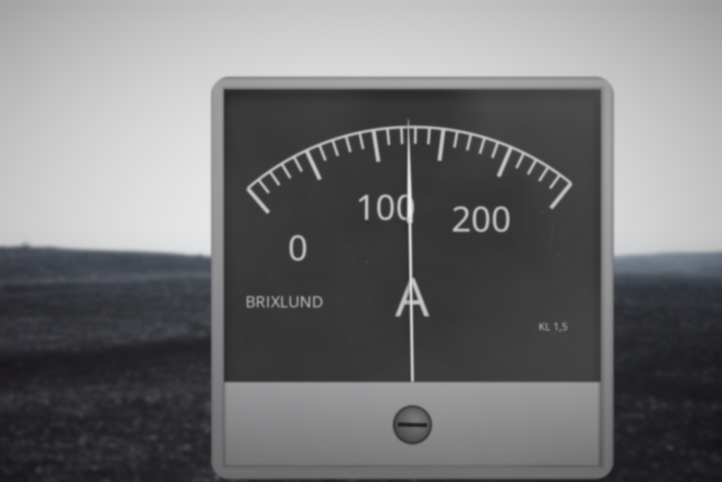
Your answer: 125 A
